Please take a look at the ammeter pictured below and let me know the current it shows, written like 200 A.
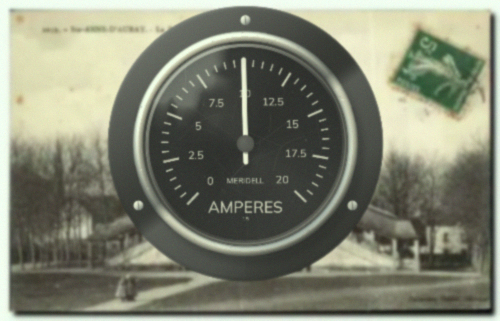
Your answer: 10 A
